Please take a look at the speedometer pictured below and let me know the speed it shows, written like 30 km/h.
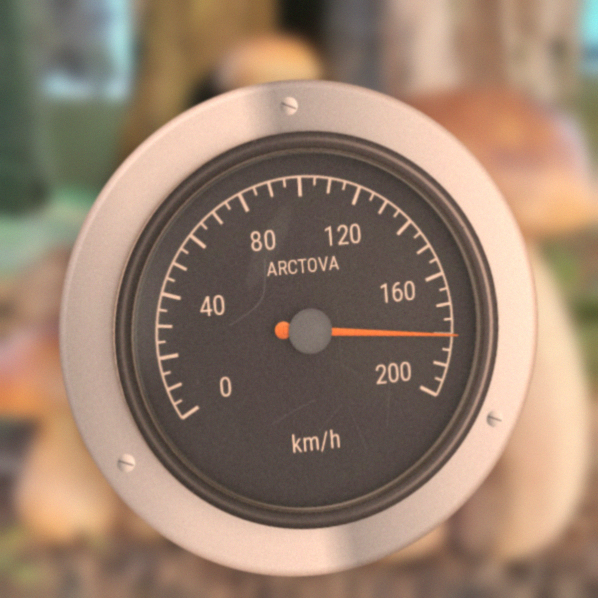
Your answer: 180 km/h
